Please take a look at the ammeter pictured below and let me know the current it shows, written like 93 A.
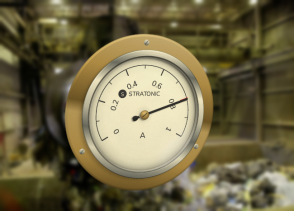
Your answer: 0.8 A
